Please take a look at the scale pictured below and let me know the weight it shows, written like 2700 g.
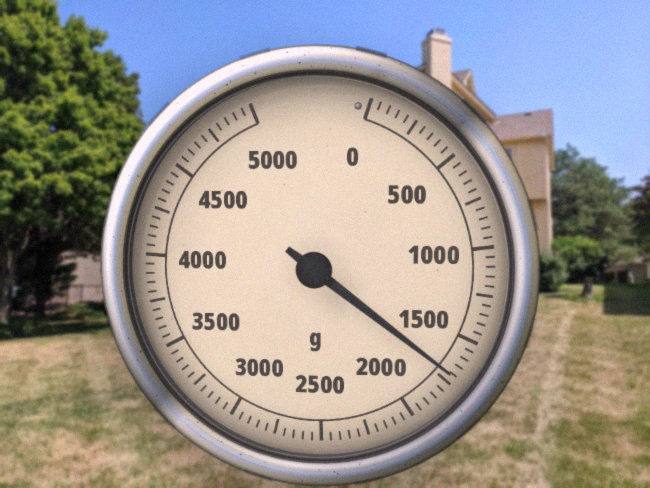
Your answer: 1700 g
